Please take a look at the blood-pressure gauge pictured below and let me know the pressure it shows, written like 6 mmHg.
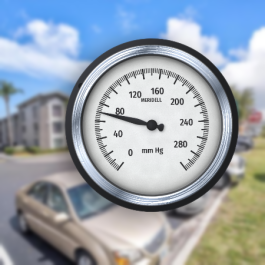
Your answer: 70 mmHg
